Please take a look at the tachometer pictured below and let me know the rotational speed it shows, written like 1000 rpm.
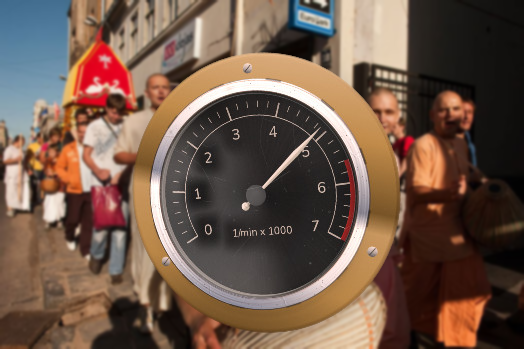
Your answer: 4900 rpm
